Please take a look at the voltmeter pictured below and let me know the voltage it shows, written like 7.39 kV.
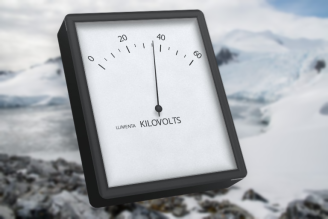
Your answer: 35 kV
